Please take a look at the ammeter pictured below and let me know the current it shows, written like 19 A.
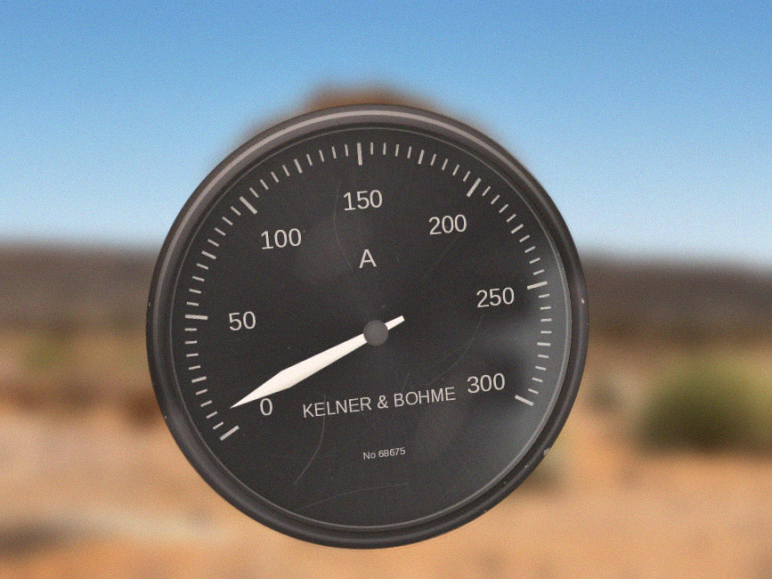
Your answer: 10 A
